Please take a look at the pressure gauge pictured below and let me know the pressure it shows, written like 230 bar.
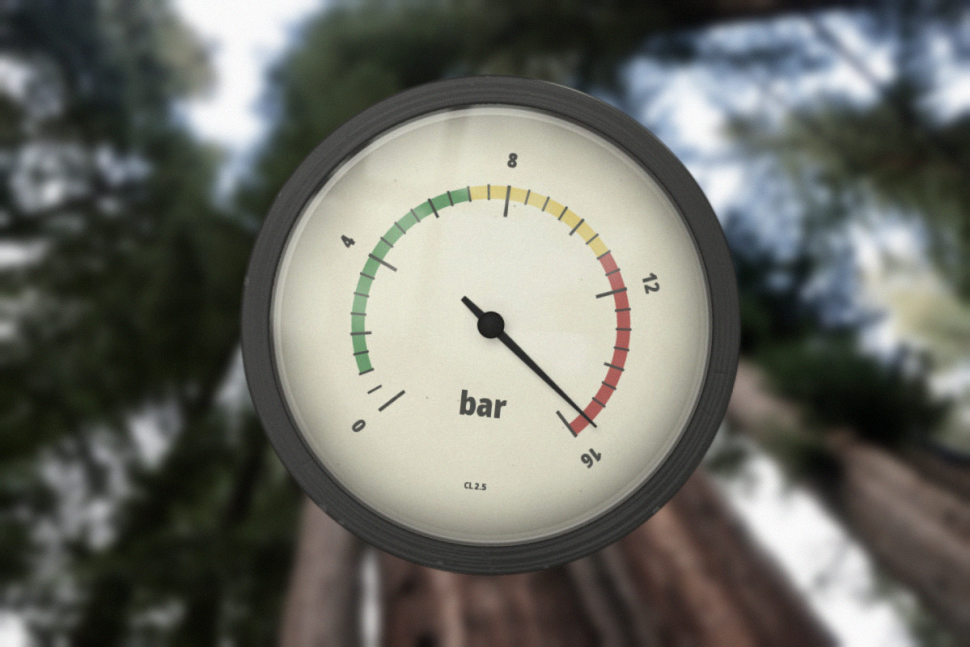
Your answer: 15.5 bar
